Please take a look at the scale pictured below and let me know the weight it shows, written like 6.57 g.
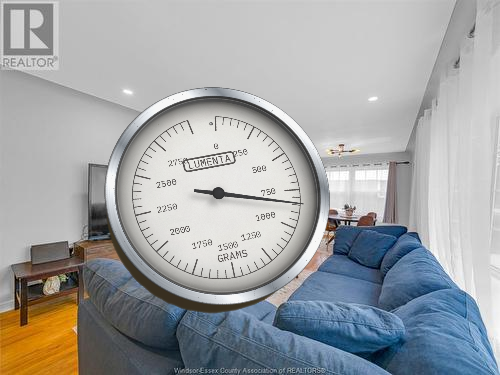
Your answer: 850 g
